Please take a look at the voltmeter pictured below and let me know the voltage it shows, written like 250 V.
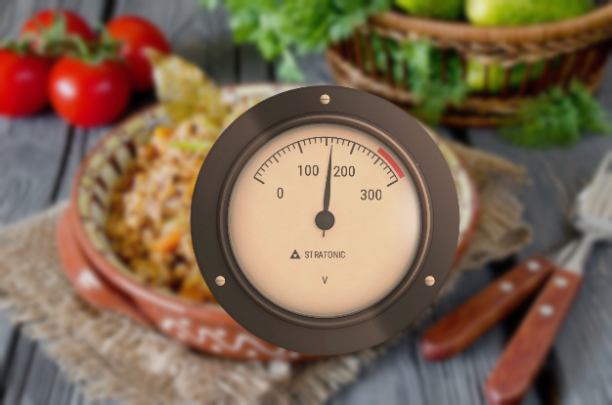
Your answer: 160 V
